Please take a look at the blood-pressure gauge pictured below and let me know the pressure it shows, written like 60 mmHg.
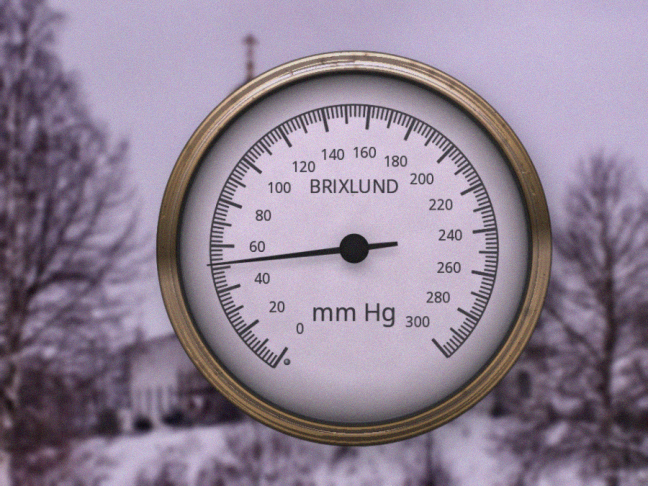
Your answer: 52 mmHg
